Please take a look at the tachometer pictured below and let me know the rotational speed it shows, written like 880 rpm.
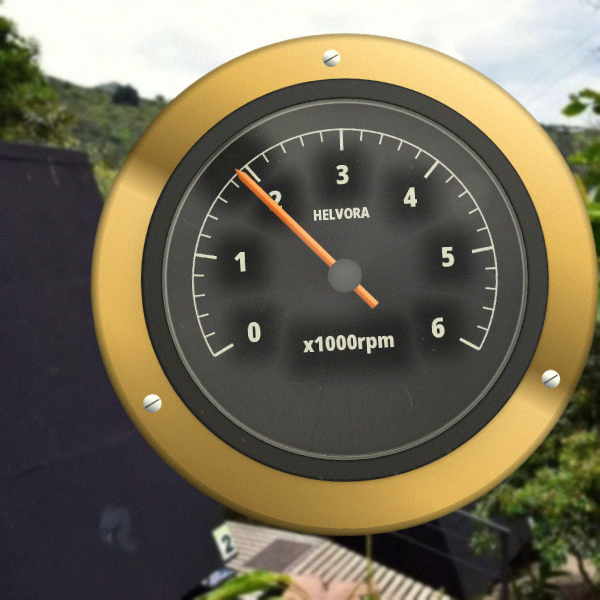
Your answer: 1900 rpm
